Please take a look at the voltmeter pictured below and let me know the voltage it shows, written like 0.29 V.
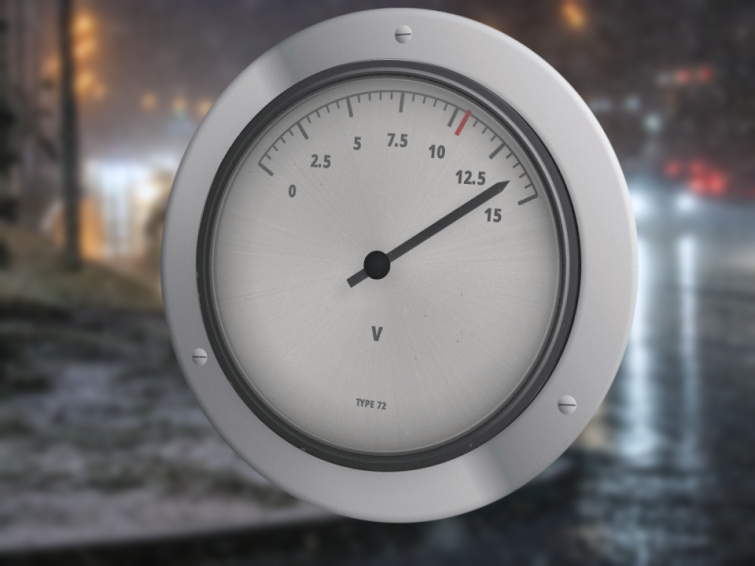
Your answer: 14 V
